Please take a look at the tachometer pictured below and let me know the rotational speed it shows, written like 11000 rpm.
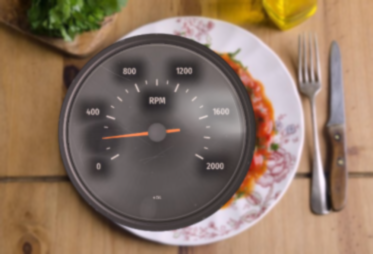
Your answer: 200 rpm
